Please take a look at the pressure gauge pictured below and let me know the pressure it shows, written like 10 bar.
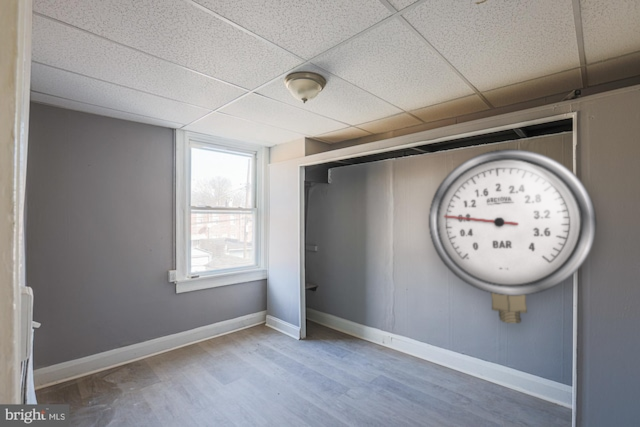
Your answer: 0.8 bar
